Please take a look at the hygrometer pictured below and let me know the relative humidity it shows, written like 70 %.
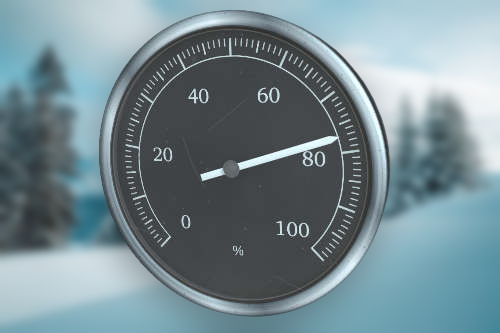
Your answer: 77 %
